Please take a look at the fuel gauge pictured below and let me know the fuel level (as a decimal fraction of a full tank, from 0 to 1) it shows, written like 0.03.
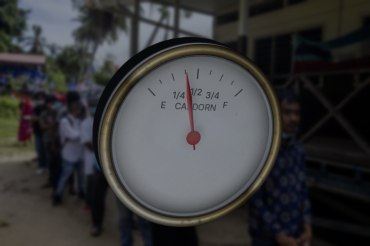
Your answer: 0.375
